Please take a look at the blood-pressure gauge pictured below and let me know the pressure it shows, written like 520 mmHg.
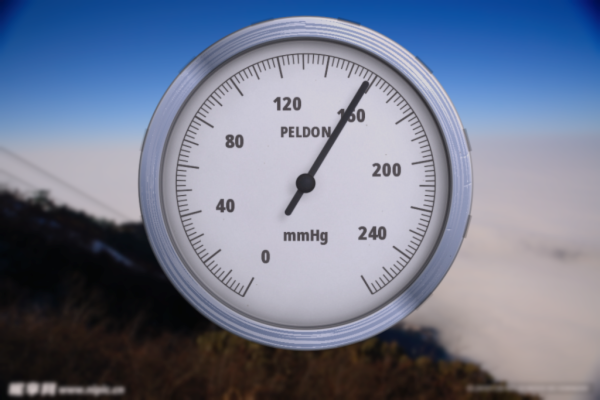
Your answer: 158 mmHg
